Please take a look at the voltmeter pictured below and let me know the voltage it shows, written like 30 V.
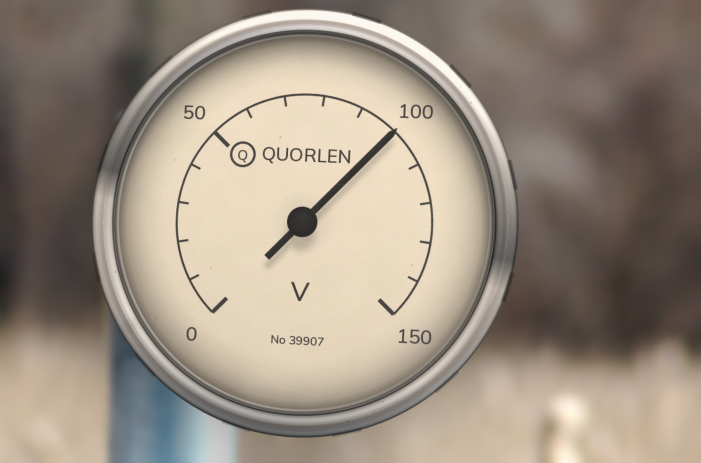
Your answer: 100 V
